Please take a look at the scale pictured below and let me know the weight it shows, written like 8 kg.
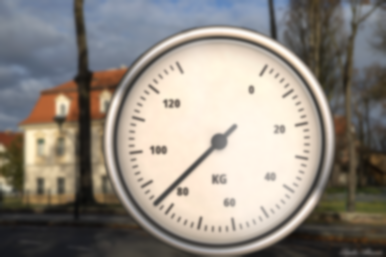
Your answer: 84 kg
